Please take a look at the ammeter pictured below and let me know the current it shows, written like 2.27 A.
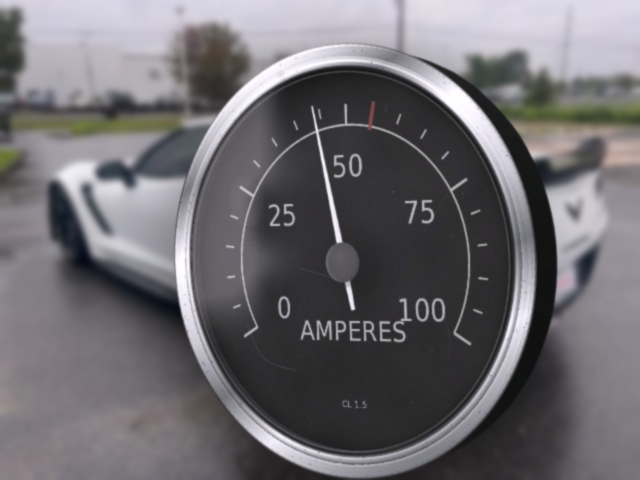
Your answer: 45 A
